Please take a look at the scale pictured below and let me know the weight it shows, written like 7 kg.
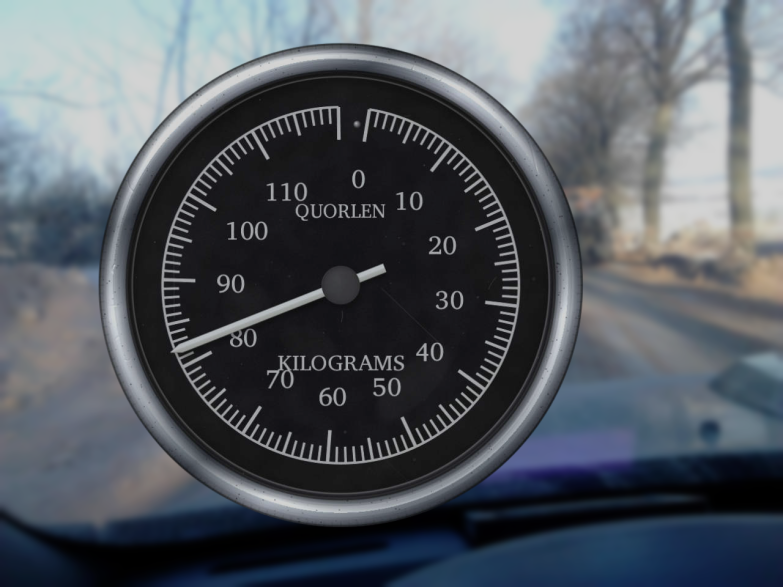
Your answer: 82 kg
